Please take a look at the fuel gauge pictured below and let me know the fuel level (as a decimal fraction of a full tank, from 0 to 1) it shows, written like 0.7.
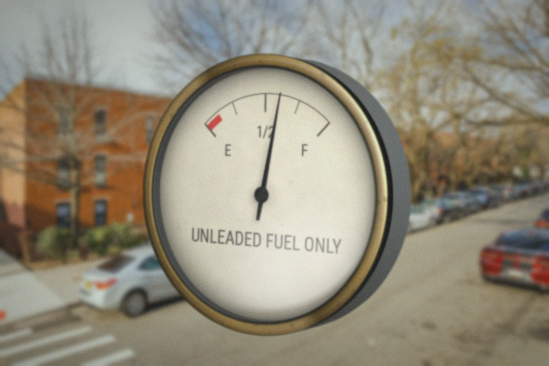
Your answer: 0.625
